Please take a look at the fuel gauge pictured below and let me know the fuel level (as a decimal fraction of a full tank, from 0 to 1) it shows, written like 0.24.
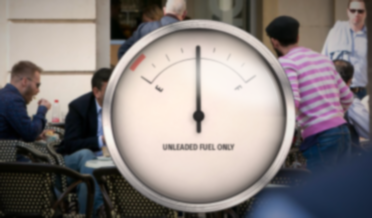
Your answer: 0.5
